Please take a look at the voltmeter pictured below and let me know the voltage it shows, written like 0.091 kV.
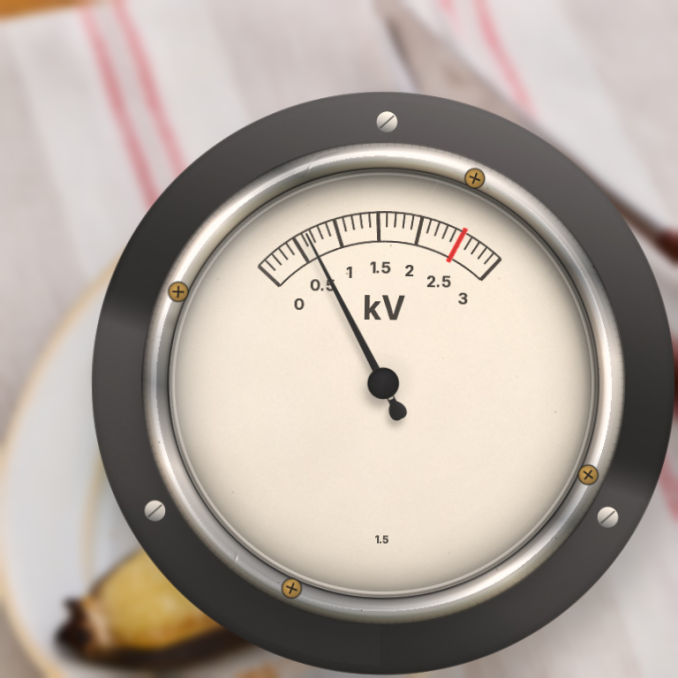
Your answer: 0.65 kV
